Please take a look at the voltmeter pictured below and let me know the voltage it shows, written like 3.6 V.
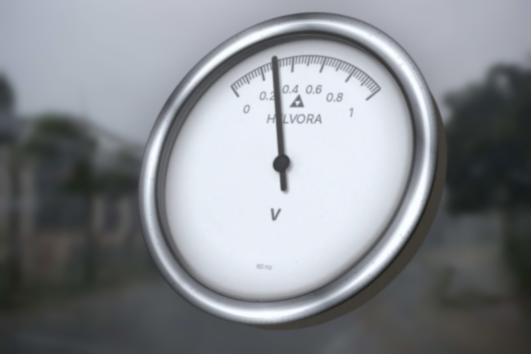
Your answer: 0.3 V
